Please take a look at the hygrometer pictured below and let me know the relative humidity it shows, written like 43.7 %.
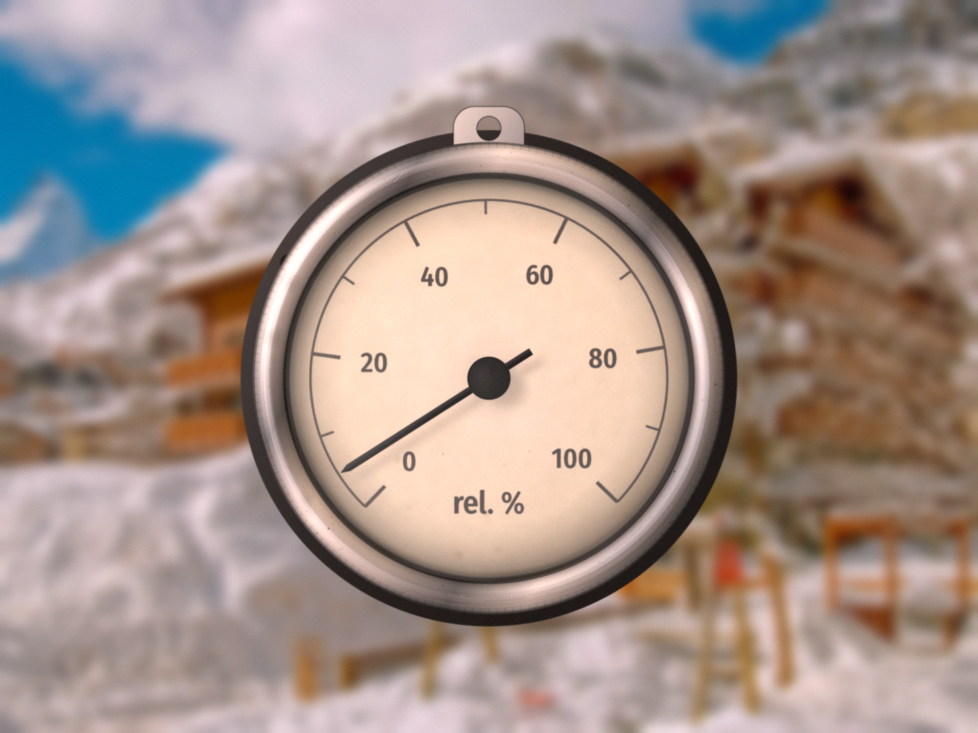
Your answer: 5 %
